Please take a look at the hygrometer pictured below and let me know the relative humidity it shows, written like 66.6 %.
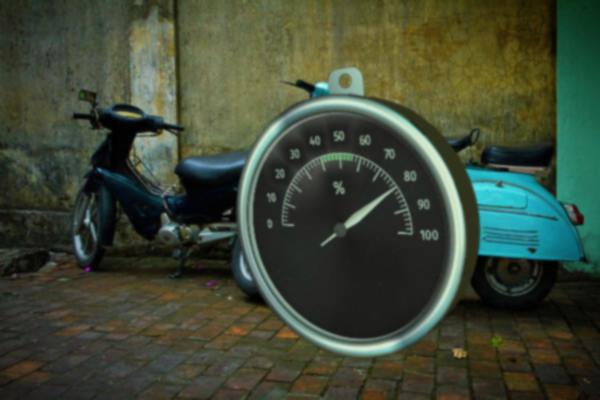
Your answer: 80 %
